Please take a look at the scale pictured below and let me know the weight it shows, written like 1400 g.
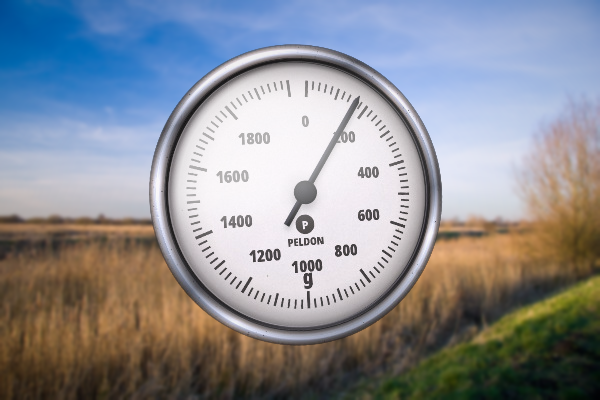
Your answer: 160 g
